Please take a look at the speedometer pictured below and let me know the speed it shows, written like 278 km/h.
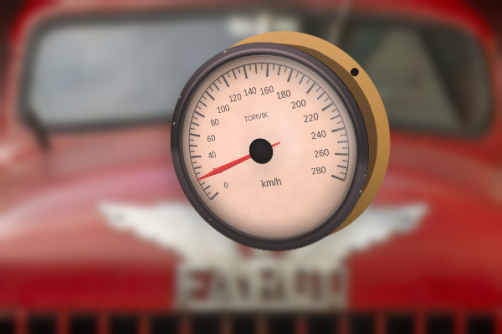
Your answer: 20 km/h
